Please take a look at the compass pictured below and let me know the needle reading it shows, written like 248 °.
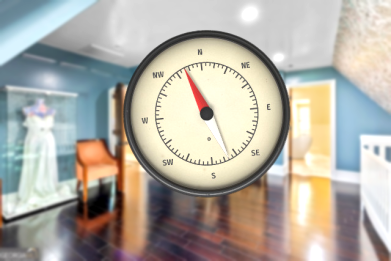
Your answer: 340 °
